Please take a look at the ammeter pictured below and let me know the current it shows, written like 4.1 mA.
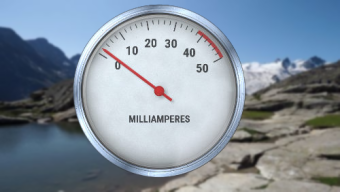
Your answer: 2 mA
